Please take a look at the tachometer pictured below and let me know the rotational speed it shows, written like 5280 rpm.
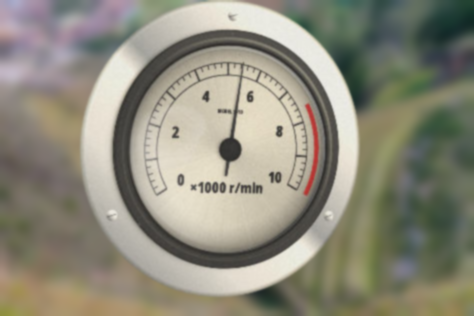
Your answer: 5400 rpm
